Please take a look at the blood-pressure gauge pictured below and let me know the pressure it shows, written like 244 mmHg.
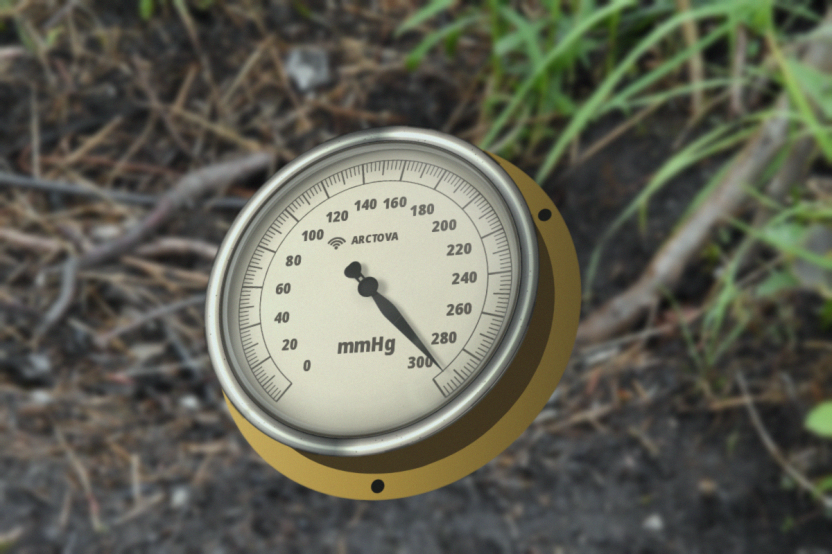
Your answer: 294 mmHg
